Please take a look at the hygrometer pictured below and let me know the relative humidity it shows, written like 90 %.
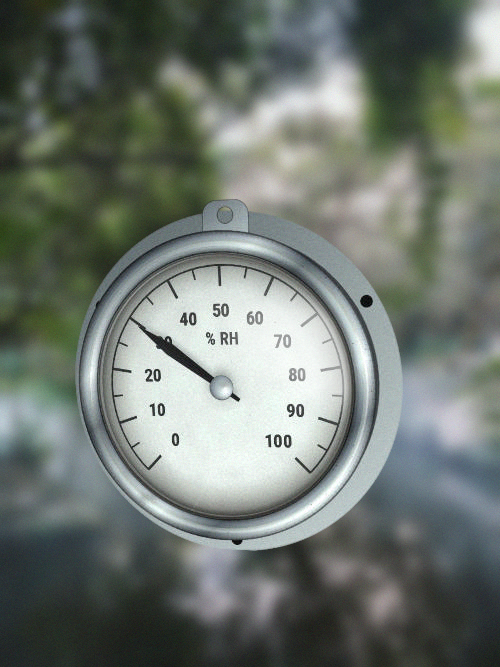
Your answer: 30 %
